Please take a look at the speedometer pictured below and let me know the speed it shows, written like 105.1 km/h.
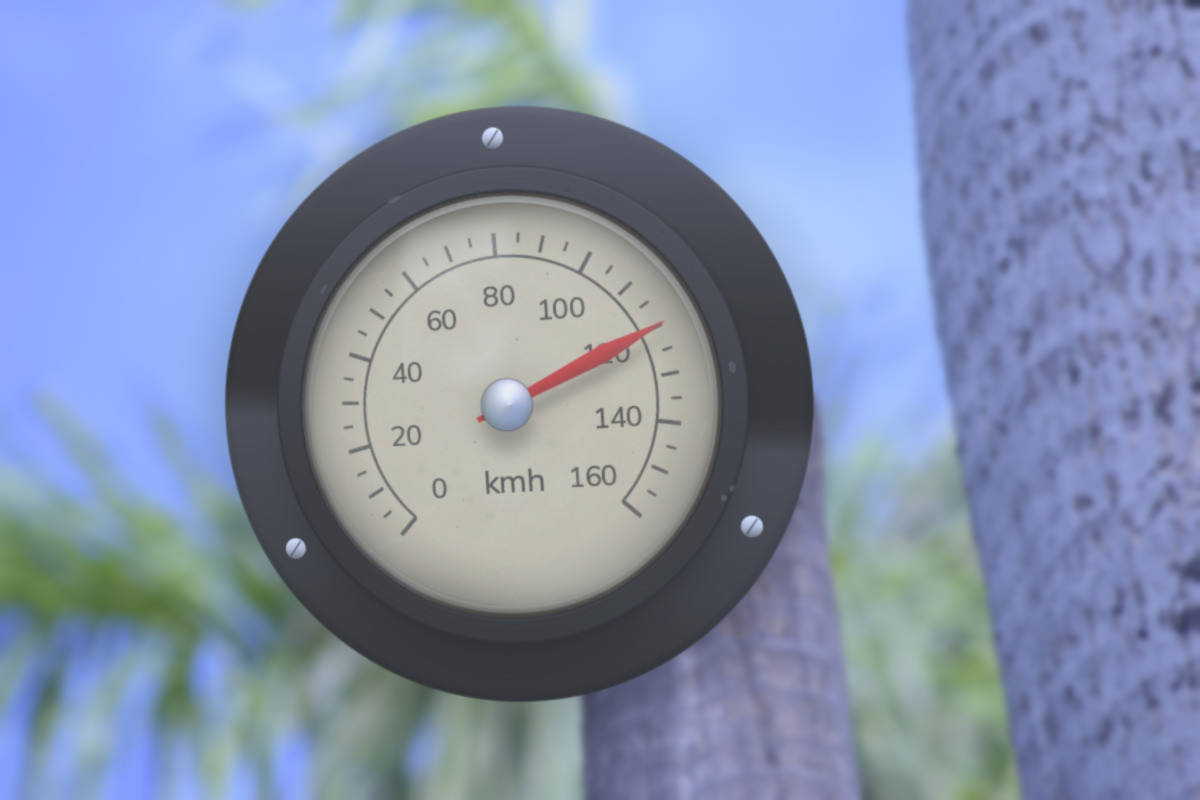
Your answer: 120 km/h
